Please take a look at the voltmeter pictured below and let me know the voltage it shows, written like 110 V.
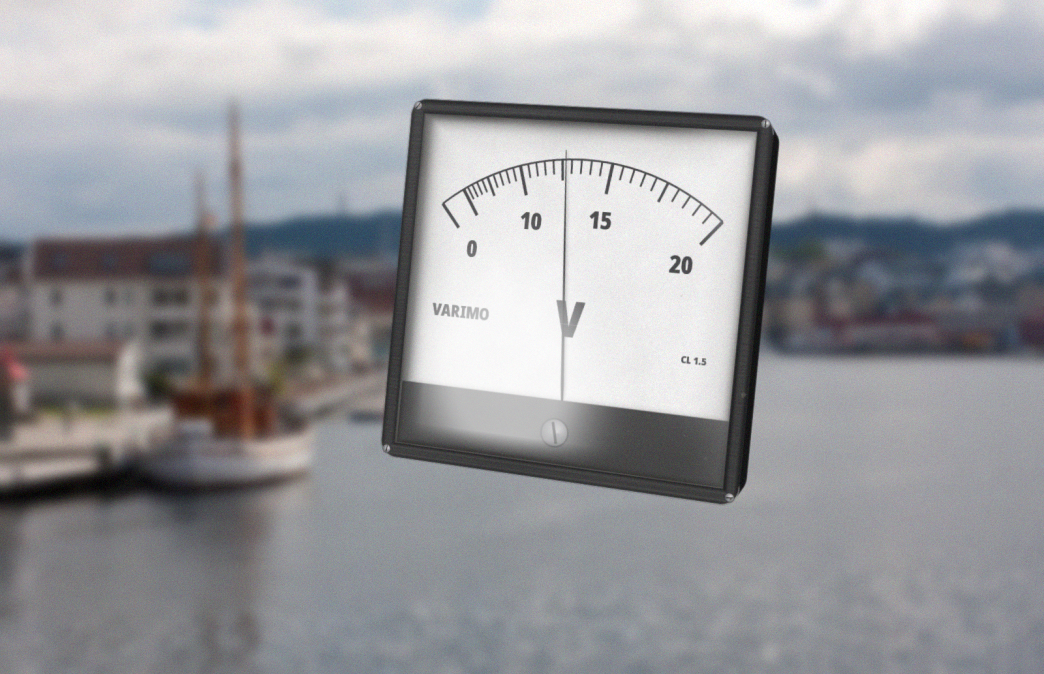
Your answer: 12.75 V
